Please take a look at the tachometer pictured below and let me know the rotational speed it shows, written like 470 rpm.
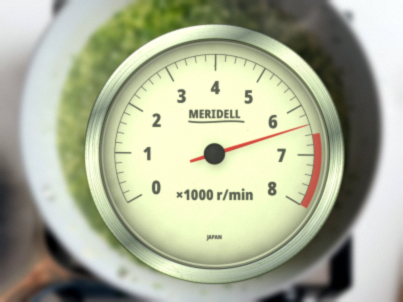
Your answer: 6400 rpm
